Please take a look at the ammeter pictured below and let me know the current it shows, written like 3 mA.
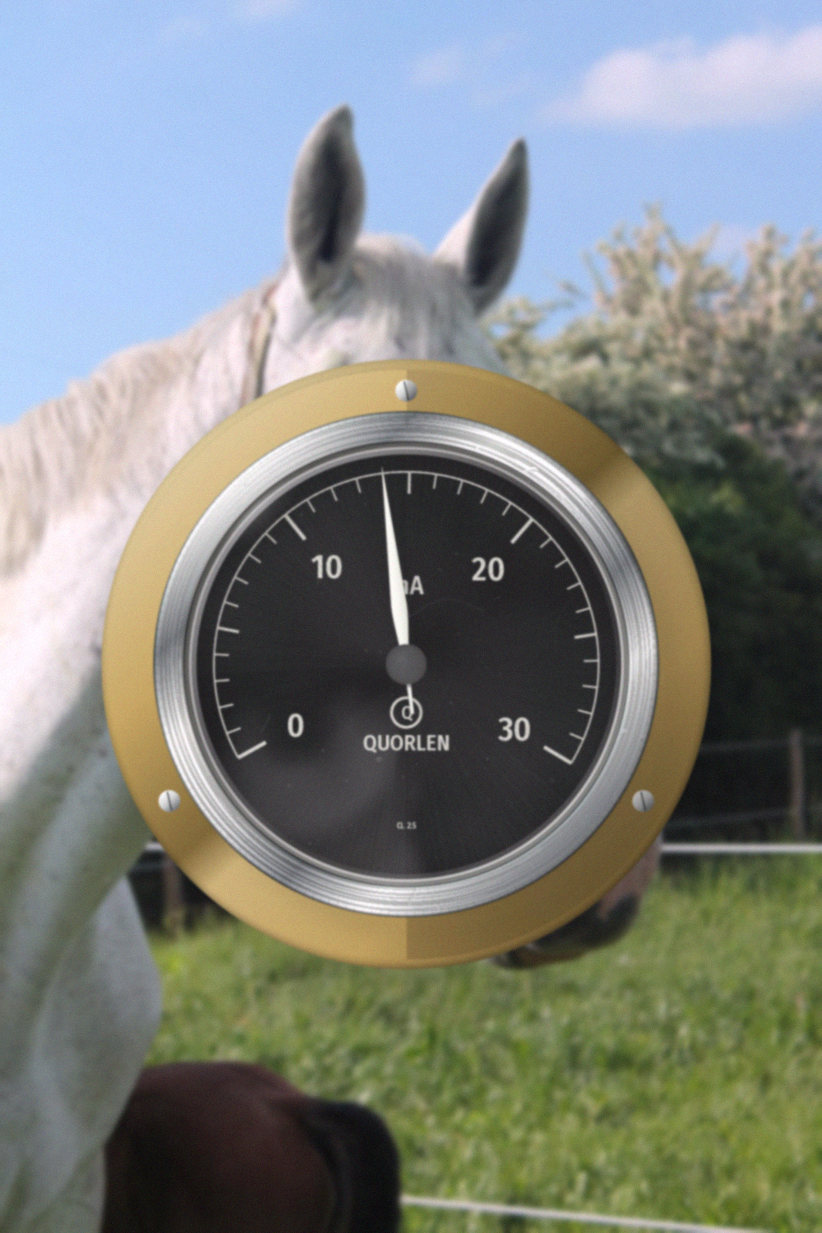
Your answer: 14 mA
